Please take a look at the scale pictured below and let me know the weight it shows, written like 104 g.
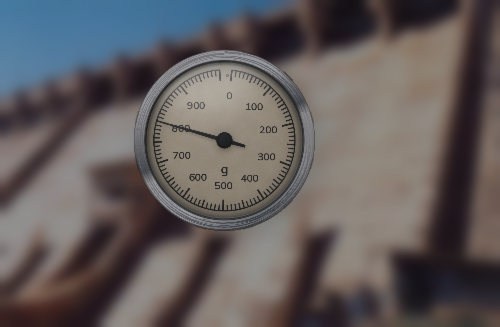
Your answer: 800 g
